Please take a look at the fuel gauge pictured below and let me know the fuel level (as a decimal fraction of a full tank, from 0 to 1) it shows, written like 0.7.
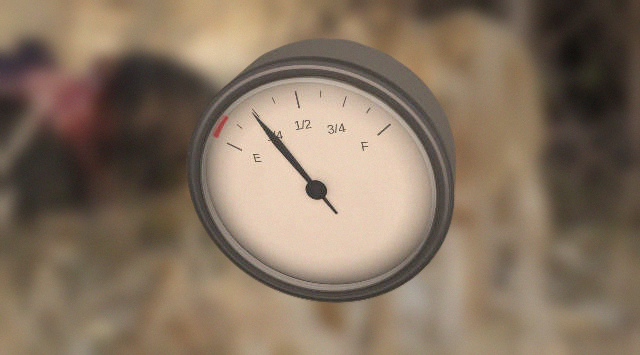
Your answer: 0.25
